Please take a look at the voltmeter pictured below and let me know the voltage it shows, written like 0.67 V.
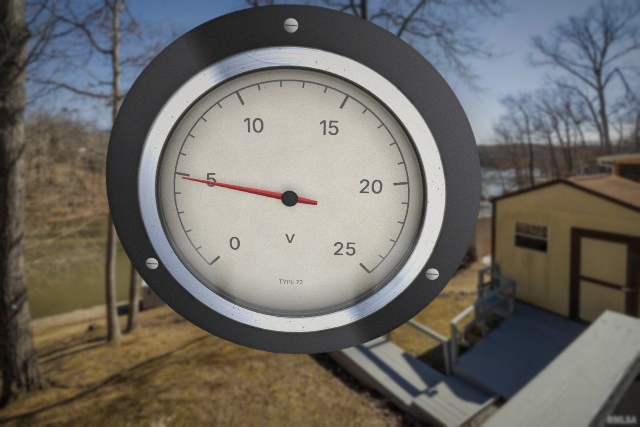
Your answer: 5 V
